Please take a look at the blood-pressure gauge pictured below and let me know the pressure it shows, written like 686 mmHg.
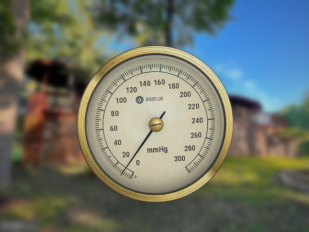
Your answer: 10 mmHg
